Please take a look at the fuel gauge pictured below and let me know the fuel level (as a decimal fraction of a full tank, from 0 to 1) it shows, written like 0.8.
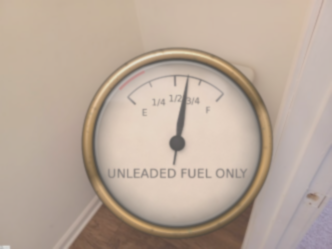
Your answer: 0.625
